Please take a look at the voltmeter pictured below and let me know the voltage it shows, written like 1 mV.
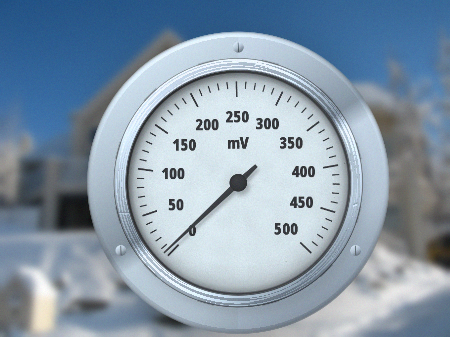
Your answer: 5 mV
